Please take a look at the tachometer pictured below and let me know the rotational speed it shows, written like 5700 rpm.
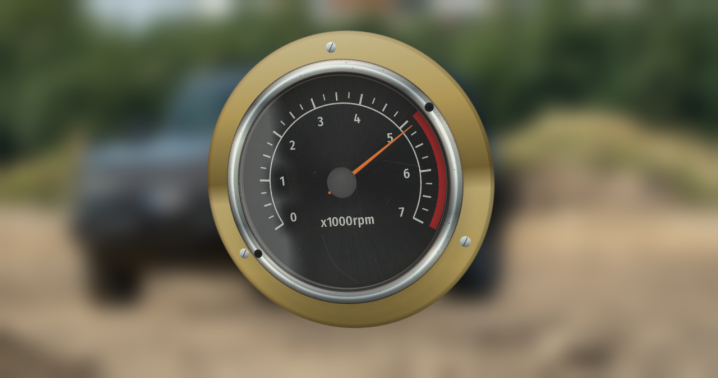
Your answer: 5125 rpm
